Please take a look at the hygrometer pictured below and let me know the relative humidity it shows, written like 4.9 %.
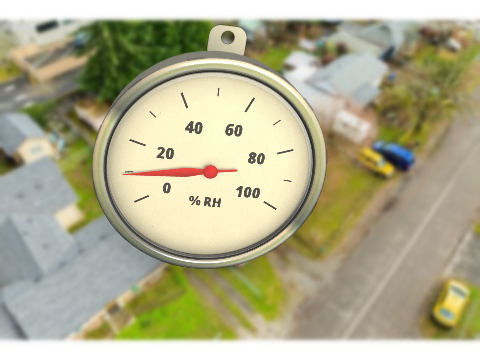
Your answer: 10 %
